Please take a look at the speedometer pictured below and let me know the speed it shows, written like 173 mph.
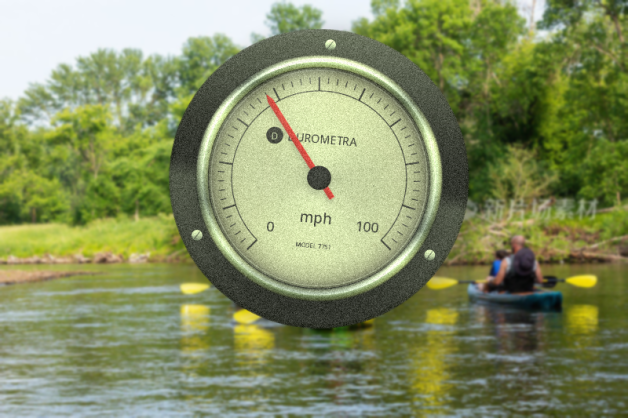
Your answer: 38 mph
